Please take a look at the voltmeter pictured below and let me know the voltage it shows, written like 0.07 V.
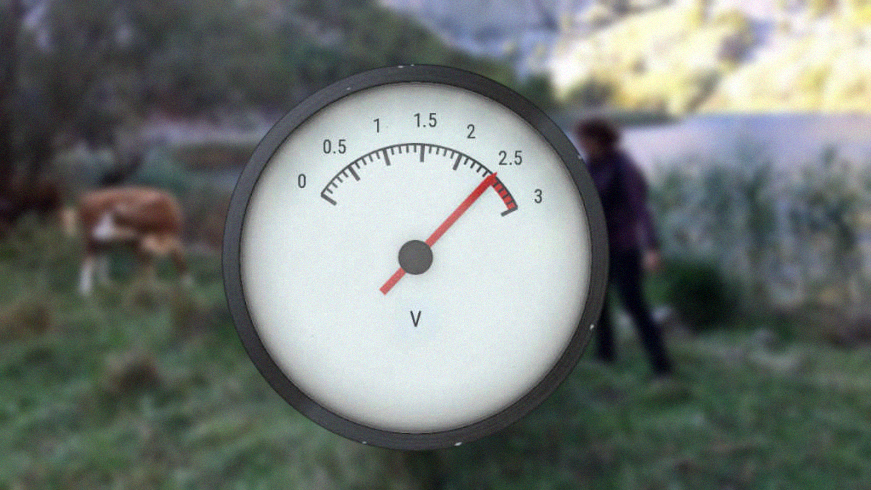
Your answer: 2.5 V
